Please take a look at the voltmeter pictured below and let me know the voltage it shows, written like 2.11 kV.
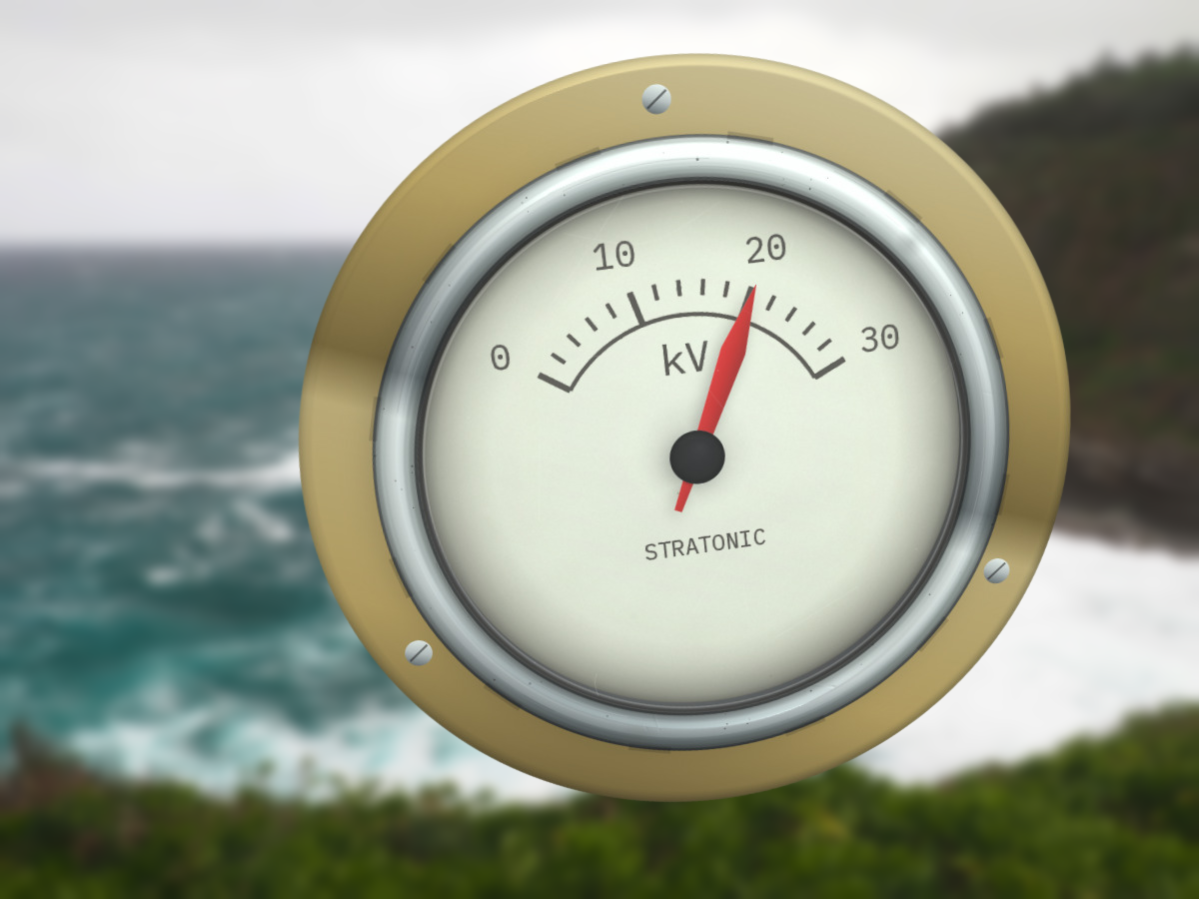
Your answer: 20 kV
